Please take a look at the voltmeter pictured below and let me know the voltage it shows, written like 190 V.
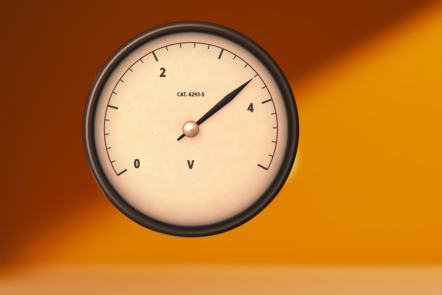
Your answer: 3.6 V
